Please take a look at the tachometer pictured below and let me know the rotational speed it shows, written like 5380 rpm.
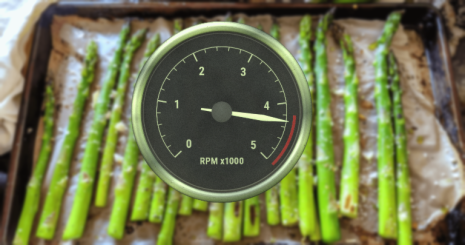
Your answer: 4300 rpm
